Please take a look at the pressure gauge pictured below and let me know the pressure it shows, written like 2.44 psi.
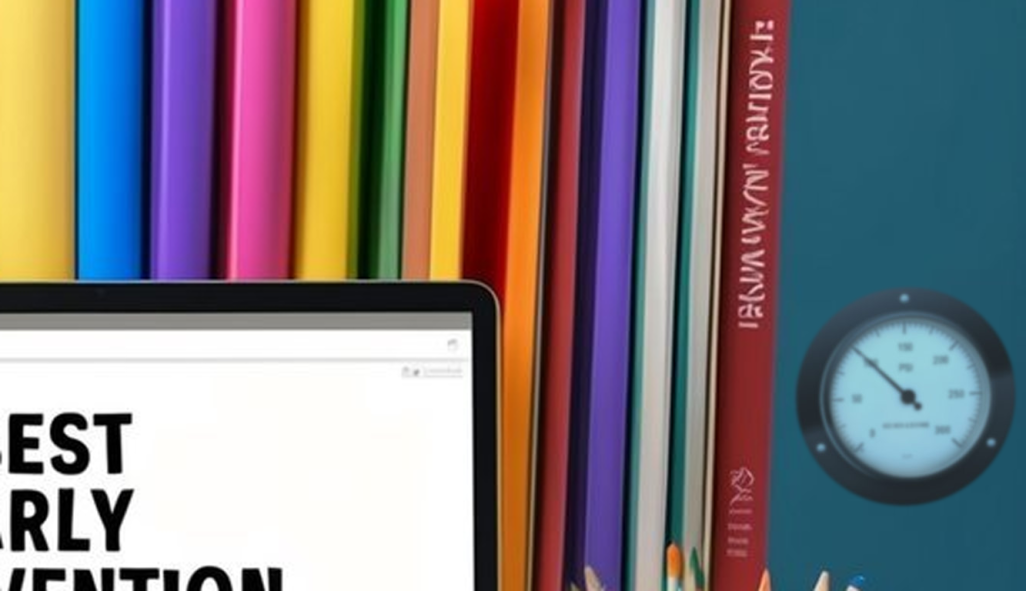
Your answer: 100 psi
